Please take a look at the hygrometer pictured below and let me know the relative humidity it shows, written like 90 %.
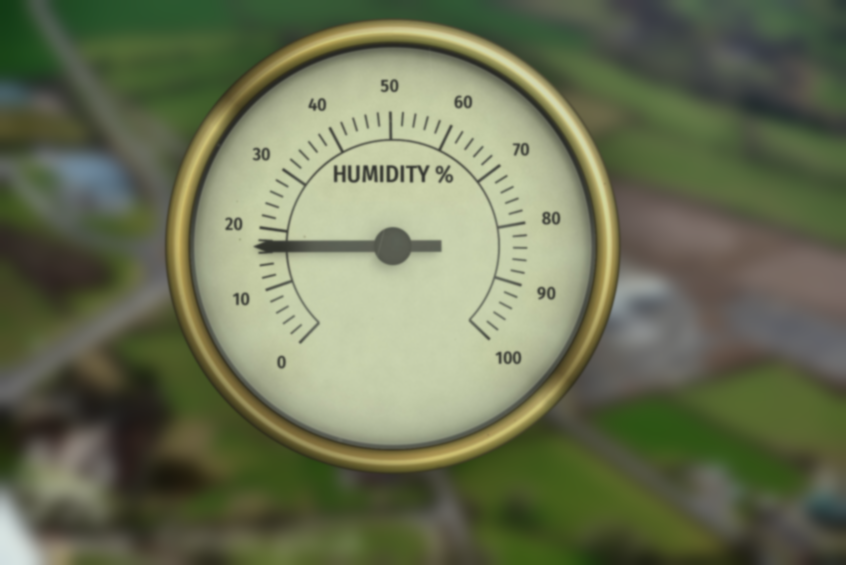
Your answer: 17 %
